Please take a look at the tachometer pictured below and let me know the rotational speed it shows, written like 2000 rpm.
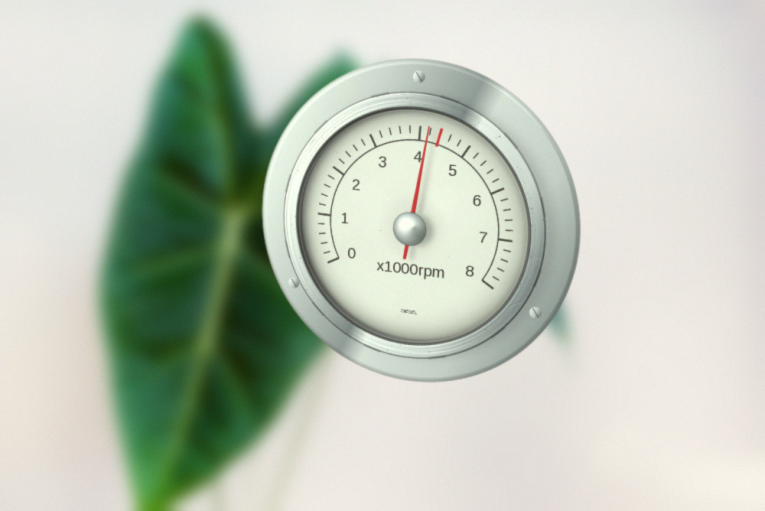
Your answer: 4200 rpm
